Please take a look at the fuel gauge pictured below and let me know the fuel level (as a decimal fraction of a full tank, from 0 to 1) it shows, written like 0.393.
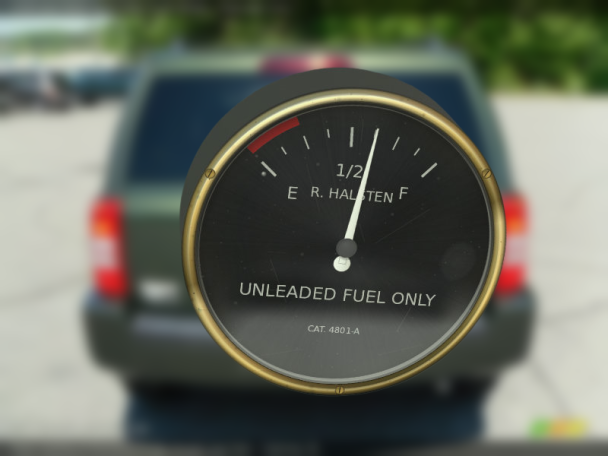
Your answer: 0.625
